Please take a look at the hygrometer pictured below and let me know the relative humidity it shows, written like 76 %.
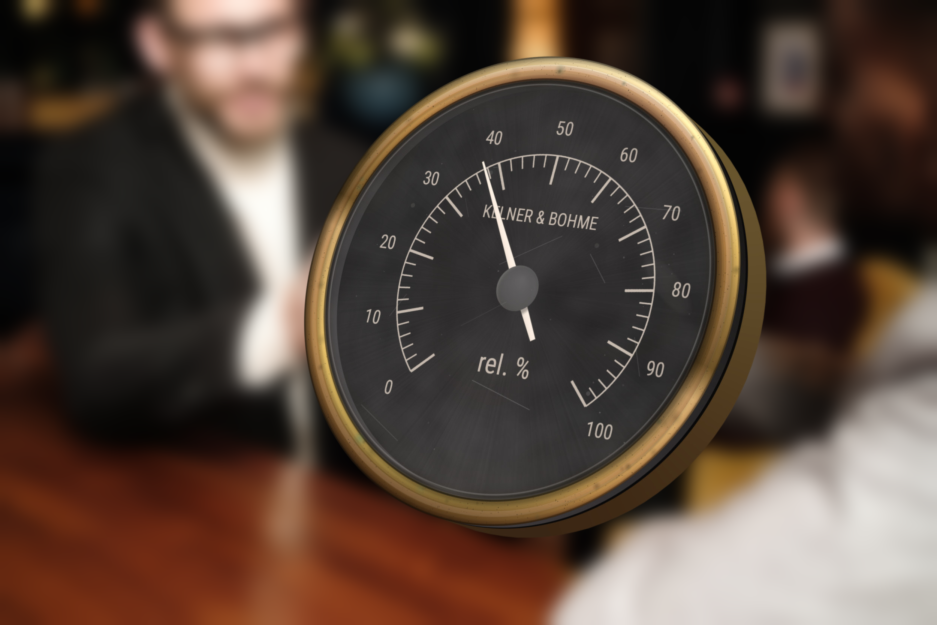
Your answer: 38 %
